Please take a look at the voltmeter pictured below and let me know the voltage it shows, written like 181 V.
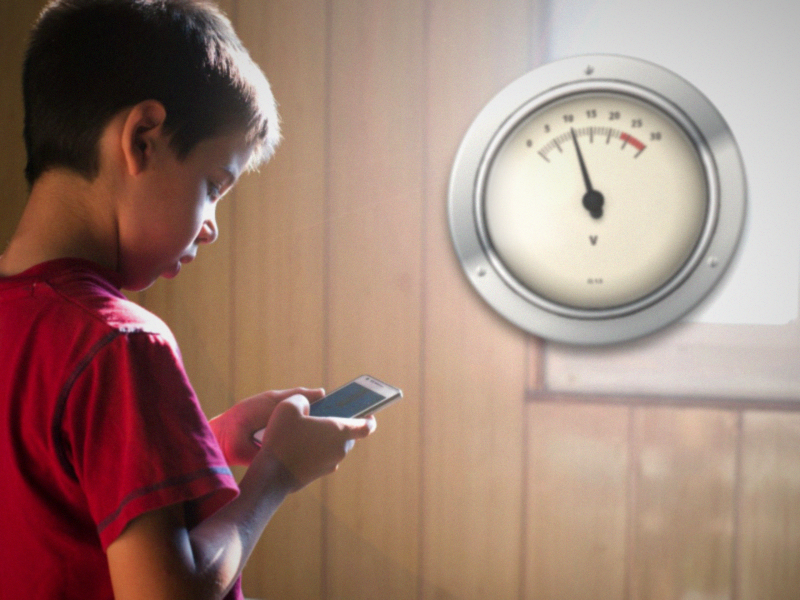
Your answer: 10 V
